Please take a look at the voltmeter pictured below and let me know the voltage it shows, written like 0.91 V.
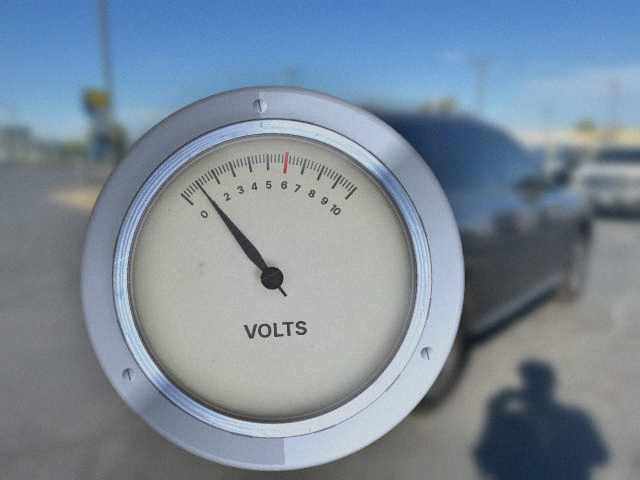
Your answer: 1 V
